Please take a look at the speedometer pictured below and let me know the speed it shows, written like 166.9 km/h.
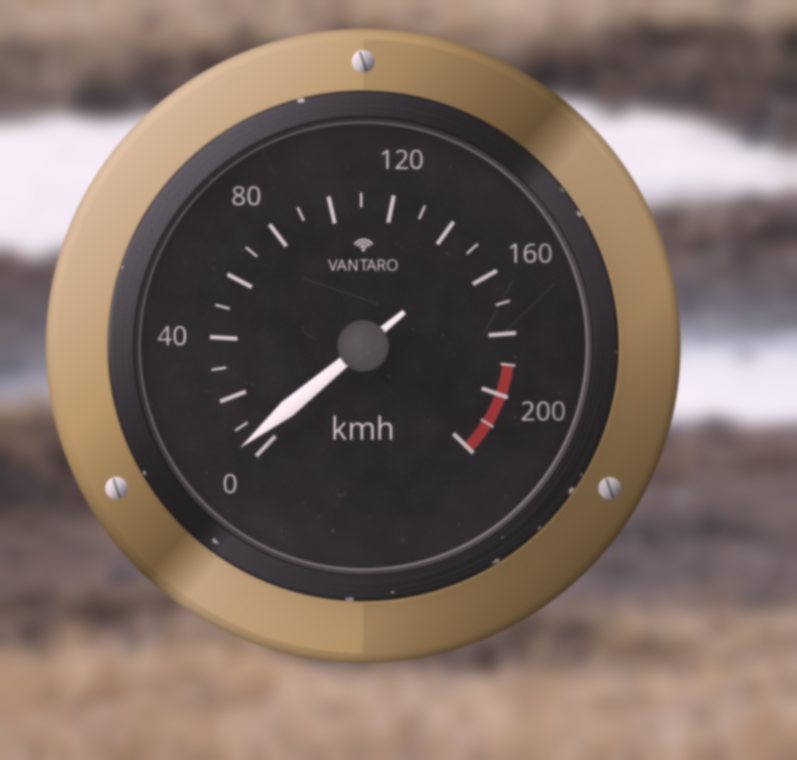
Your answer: 5 km/h
